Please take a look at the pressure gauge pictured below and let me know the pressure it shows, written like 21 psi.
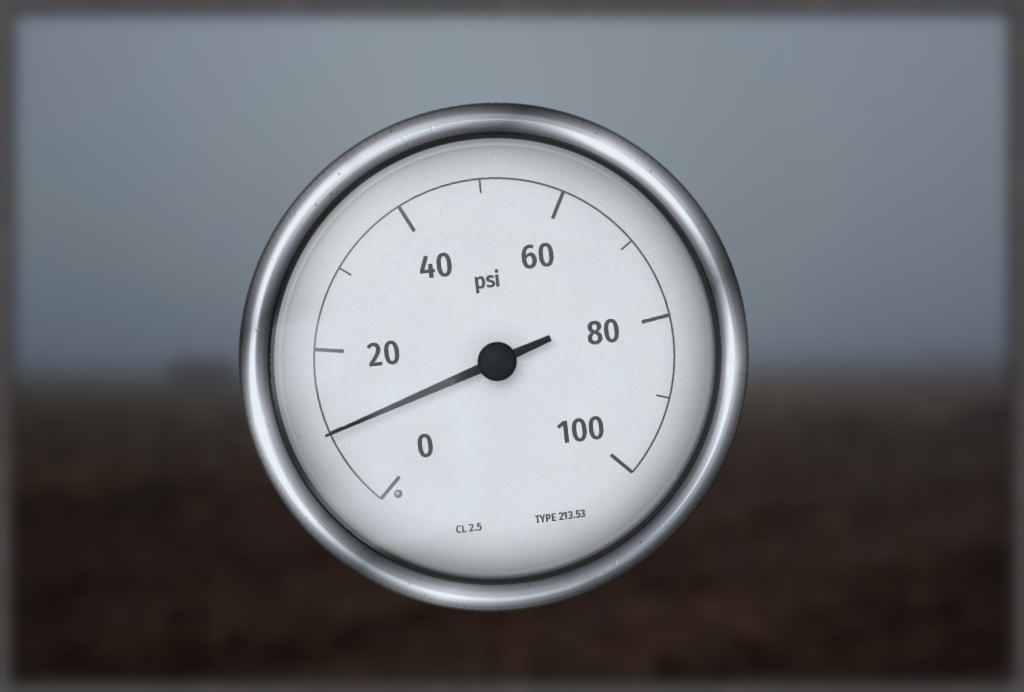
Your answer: 10 psi
